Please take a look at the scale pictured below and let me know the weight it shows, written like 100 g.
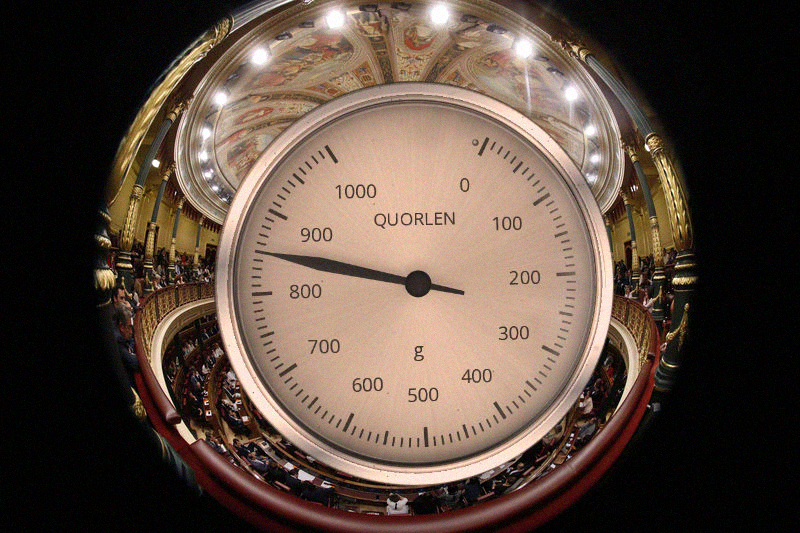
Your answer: 850 g
